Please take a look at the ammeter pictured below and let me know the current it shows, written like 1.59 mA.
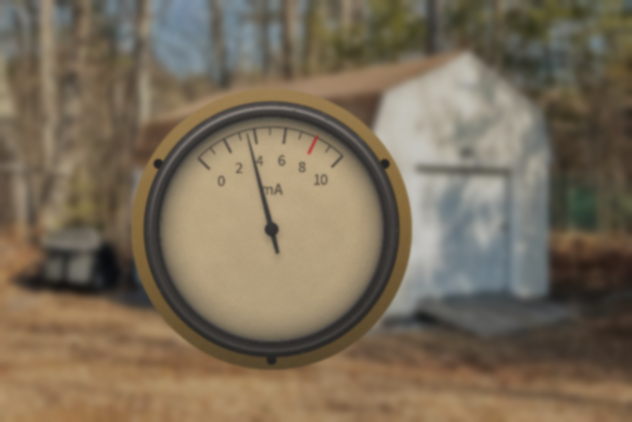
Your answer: 3.5 mA
